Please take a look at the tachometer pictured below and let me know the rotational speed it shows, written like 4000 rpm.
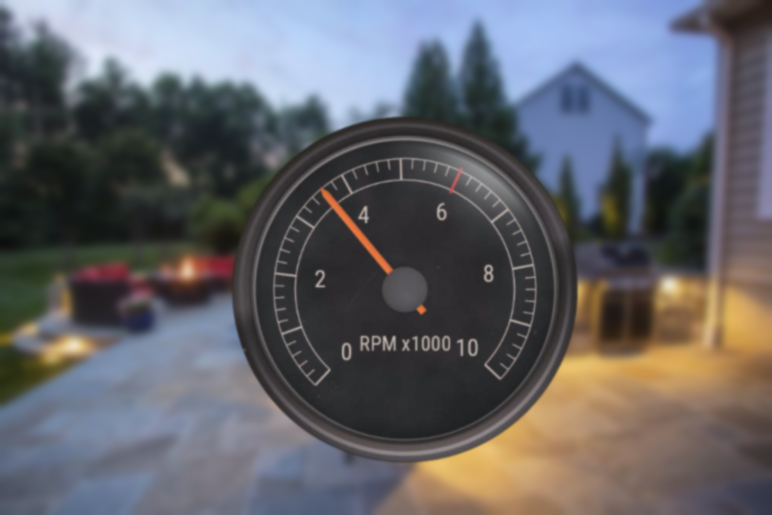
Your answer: 3600 rpm
